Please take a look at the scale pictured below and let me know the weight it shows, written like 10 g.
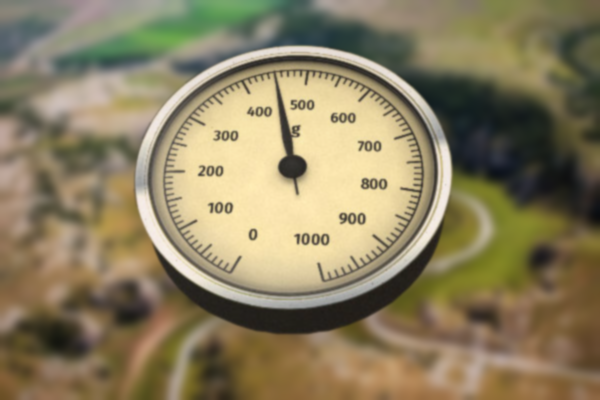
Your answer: 450 g
